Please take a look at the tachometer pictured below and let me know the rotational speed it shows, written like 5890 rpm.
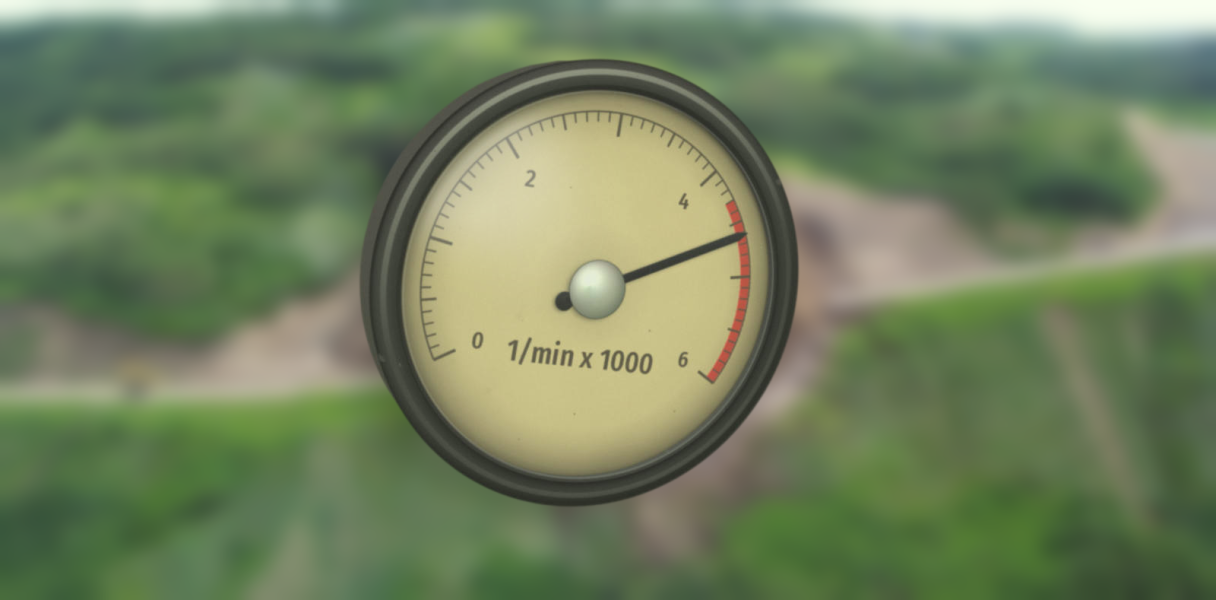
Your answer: 4600 rpm
